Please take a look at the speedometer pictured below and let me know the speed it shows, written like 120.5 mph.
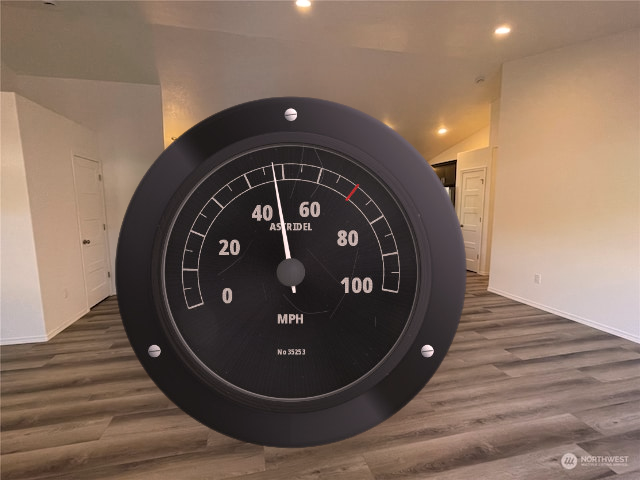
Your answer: 47.5 mph
